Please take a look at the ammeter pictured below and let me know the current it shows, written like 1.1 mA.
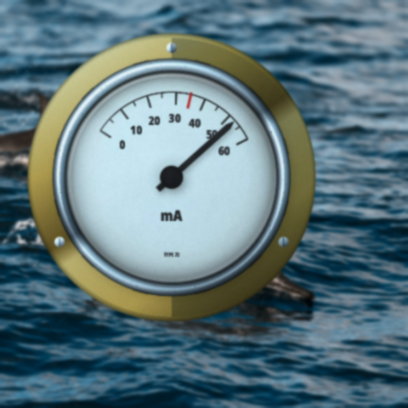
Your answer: 52.5 mA
